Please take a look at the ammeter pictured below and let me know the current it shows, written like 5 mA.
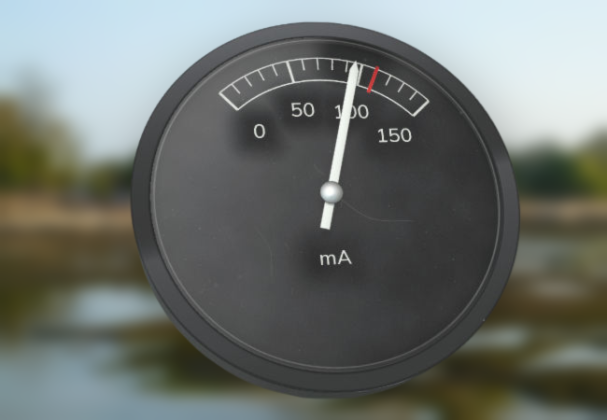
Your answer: 95 mA
